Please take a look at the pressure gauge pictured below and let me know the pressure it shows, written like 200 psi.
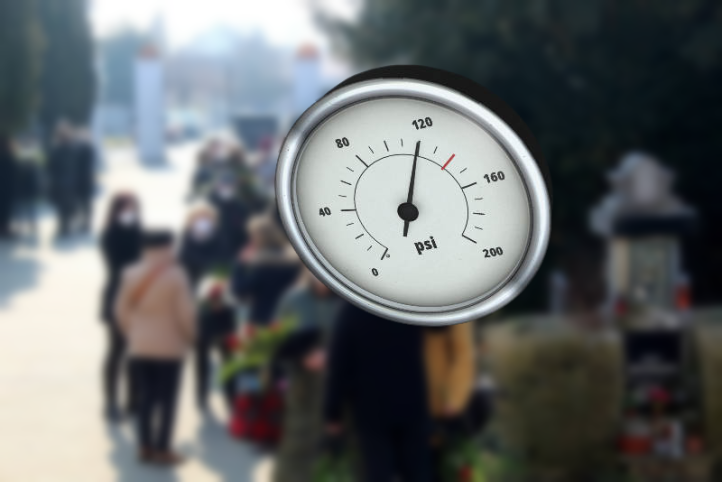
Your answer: 120 psi
